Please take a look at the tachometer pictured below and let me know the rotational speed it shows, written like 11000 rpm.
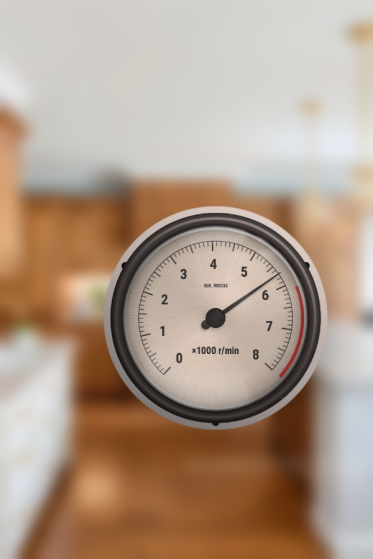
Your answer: 5700 rpm
